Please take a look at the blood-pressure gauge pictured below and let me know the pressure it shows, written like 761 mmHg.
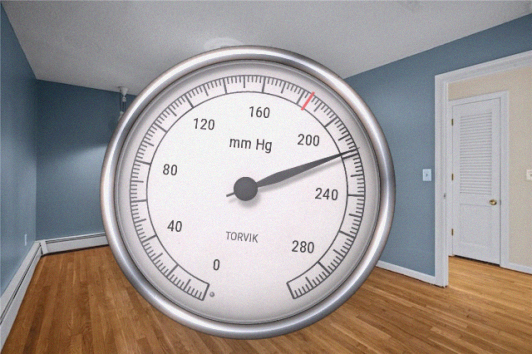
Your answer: 218 mmHg
